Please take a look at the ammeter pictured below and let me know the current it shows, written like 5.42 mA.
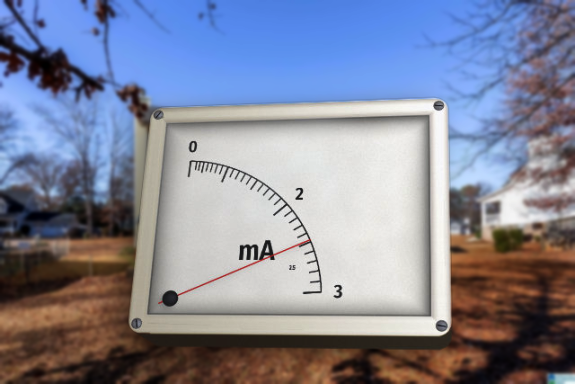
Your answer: 2.5 mA
